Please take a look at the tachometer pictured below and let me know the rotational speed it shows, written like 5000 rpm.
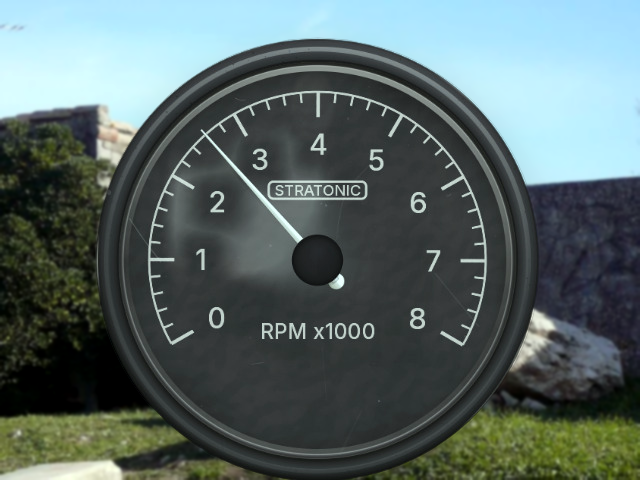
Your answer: 2600 rpm
